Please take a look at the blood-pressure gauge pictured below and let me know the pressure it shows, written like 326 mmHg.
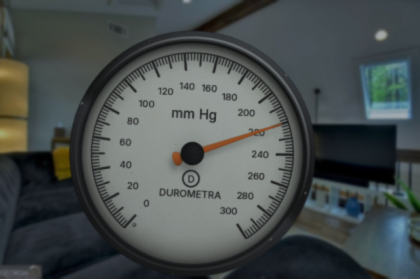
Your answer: 220 mmHg
